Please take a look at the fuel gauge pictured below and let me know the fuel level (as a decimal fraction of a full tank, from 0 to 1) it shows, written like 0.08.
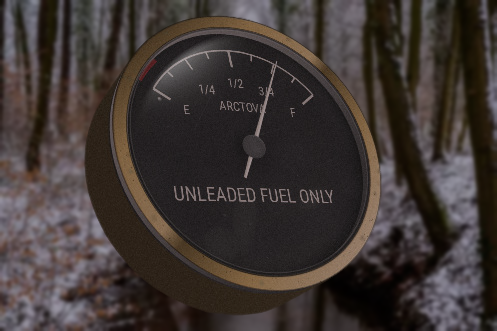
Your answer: 0.75
